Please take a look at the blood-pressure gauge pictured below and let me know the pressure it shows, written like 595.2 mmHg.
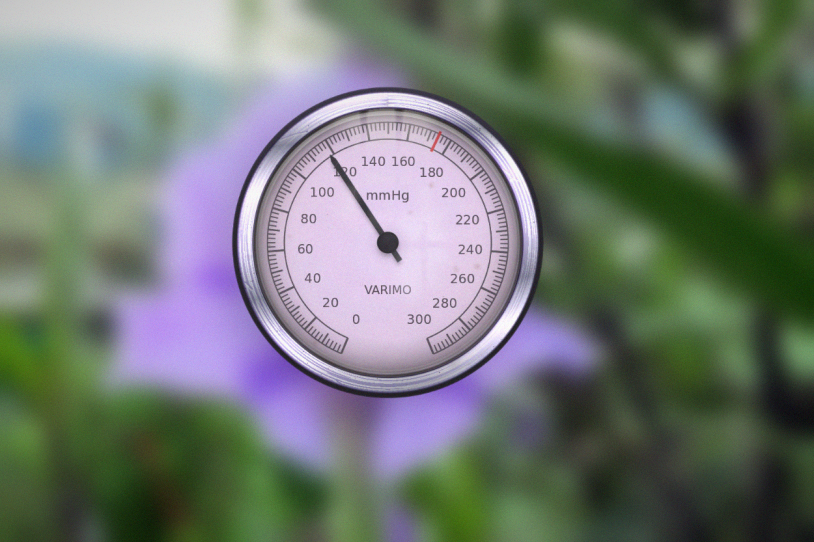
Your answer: 118 mmHg
